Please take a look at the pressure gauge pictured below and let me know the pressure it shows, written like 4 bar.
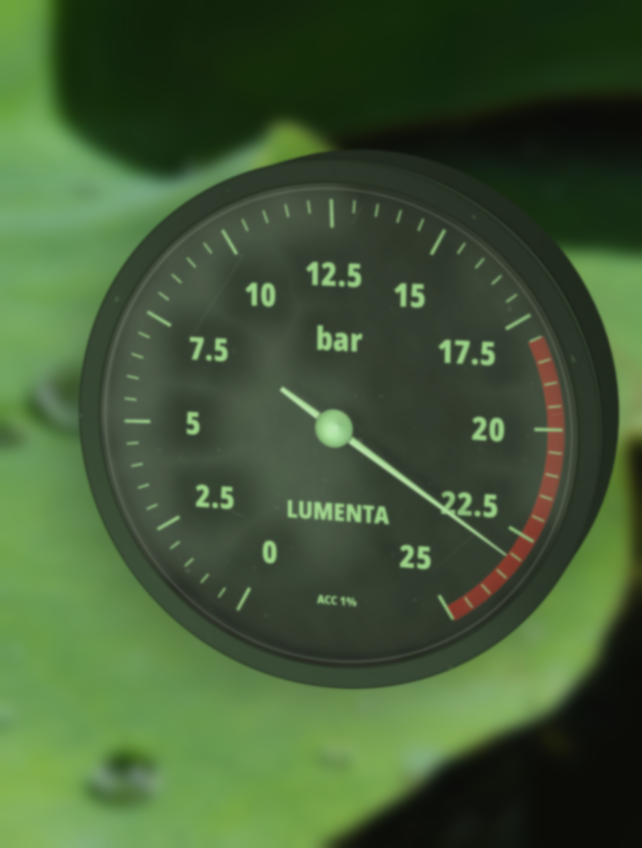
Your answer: 23 bar
